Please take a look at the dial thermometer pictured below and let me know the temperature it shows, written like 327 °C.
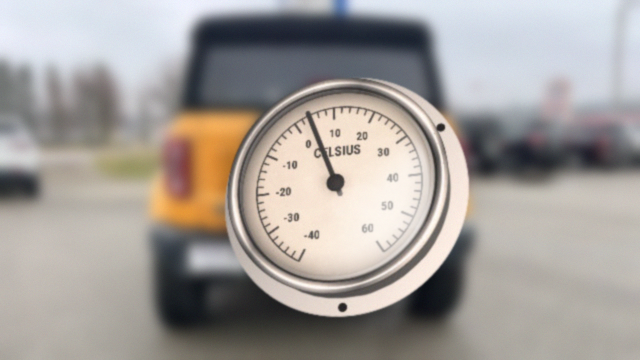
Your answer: 4 °C
